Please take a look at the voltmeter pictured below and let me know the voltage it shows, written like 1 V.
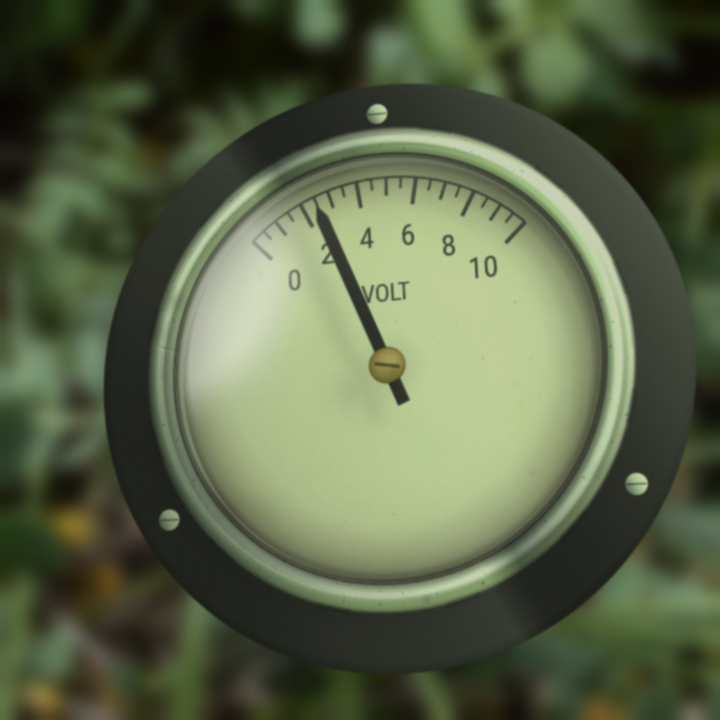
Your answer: 2.5 V
